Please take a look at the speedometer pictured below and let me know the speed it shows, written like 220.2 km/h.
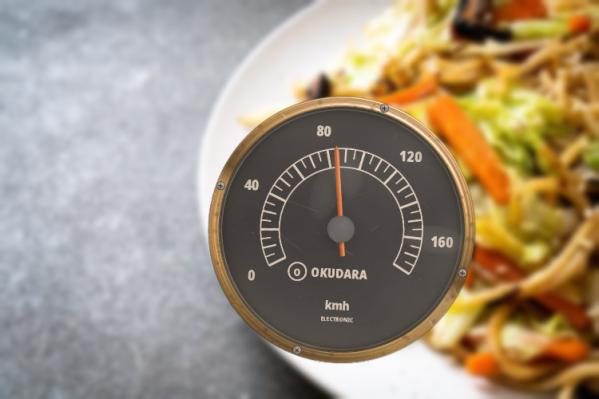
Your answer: 85 km/h
